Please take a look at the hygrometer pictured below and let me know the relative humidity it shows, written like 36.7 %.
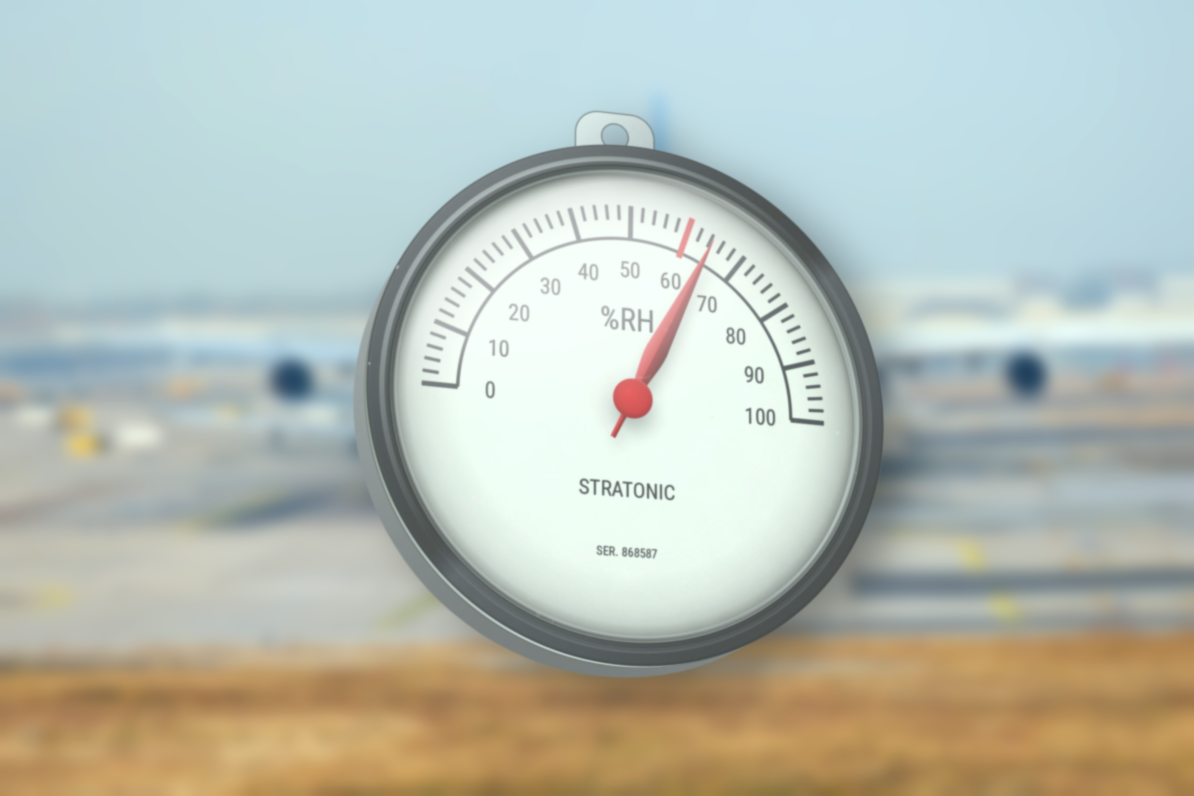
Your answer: 64 %
